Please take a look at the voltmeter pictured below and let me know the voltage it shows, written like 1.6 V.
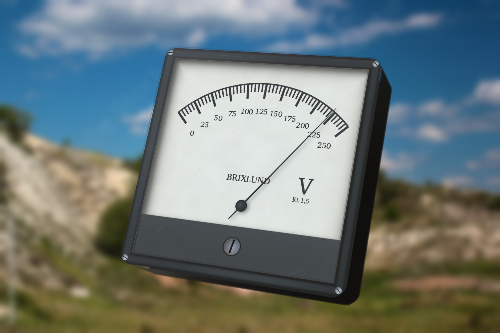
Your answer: 225 V
